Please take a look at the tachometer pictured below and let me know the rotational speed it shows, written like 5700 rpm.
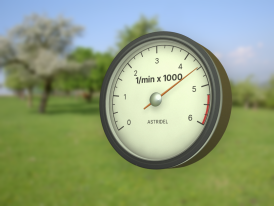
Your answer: 4500 rpm
